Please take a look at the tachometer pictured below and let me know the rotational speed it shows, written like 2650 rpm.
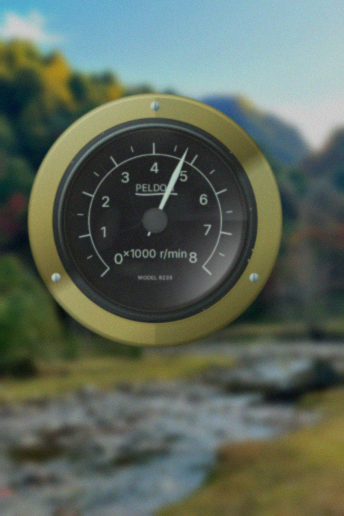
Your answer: 4750 rpm
